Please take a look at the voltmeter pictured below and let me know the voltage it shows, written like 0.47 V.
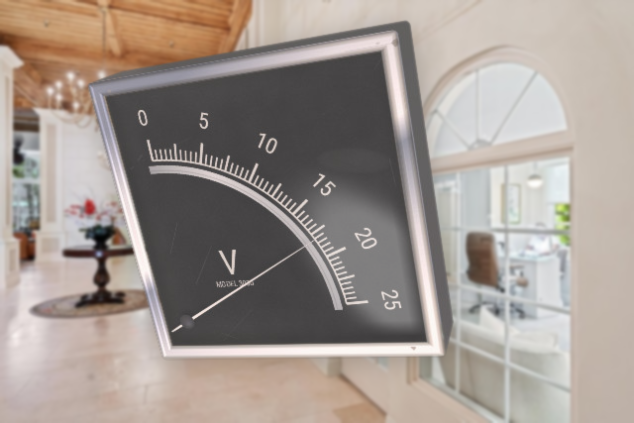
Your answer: 18 V
